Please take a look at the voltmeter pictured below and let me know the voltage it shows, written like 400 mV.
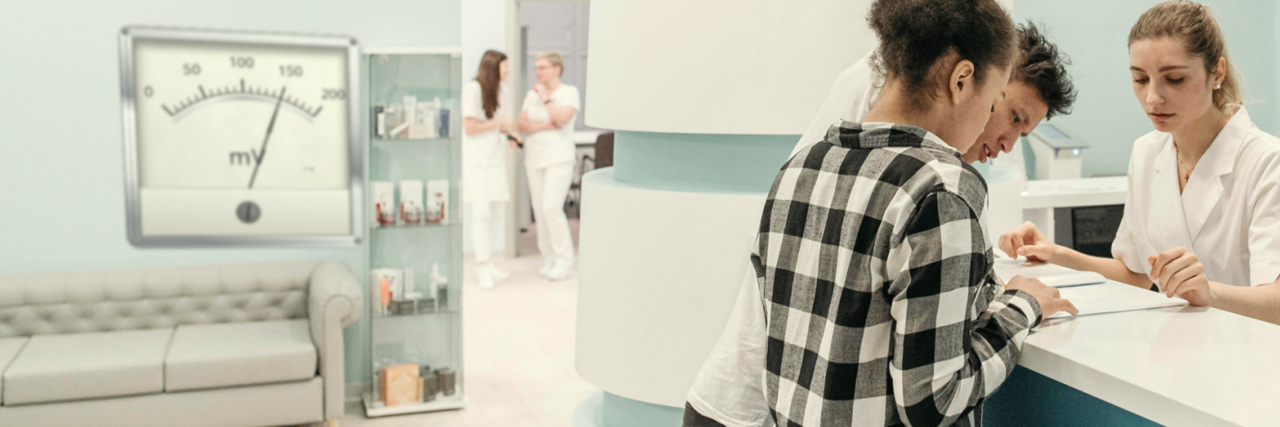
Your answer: 150 mV
